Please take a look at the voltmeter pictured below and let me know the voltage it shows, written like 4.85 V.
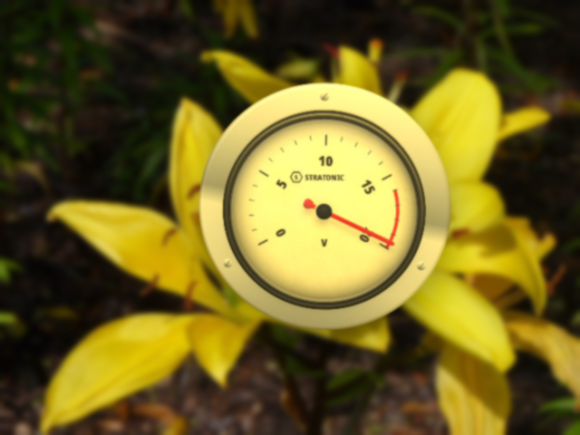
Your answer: 19.5 V
